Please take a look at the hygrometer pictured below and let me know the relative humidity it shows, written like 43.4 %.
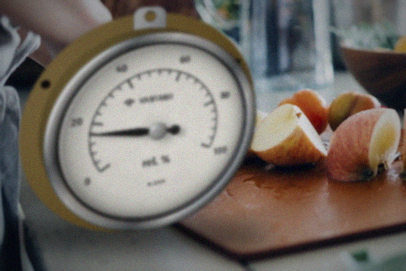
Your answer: 16 %
